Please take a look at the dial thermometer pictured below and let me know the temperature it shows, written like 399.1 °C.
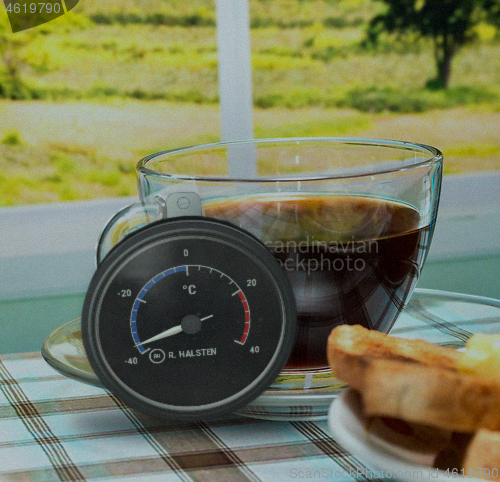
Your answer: -36 °C
